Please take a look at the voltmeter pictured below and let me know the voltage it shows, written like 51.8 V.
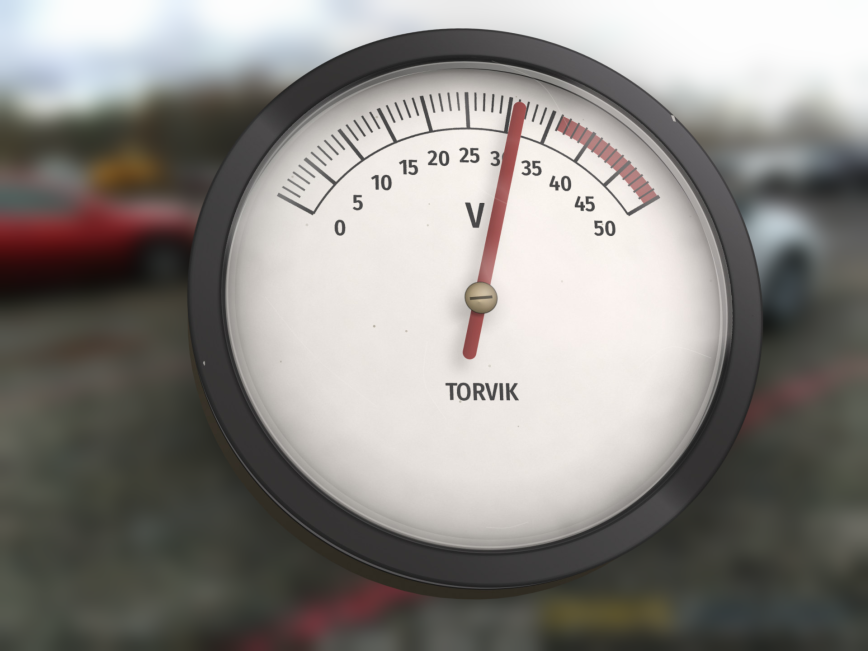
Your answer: 31 V
